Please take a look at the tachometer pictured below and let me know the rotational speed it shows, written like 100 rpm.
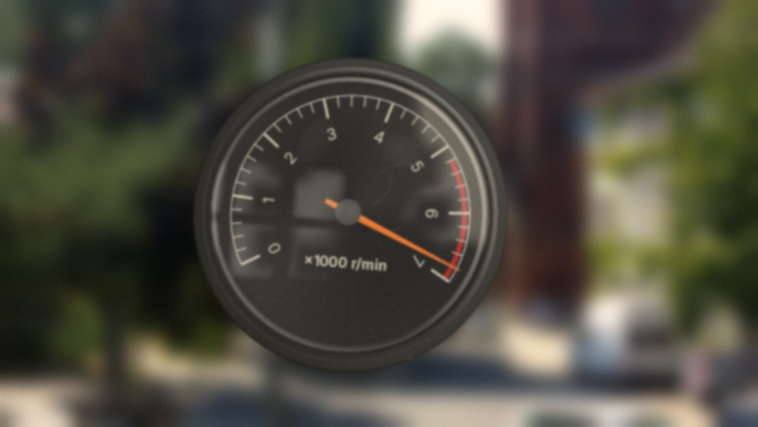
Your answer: 6800 rpm
